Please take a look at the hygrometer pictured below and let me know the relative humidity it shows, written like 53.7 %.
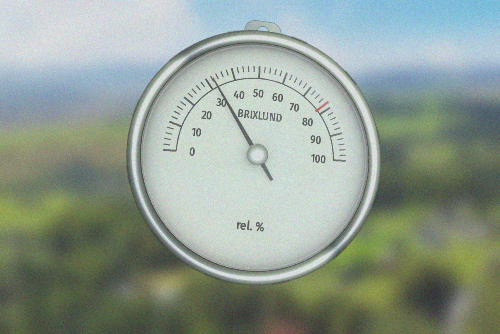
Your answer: 32 %
